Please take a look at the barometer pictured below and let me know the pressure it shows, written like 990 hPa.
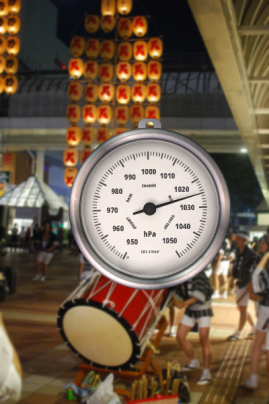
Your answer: 1025 hPa
